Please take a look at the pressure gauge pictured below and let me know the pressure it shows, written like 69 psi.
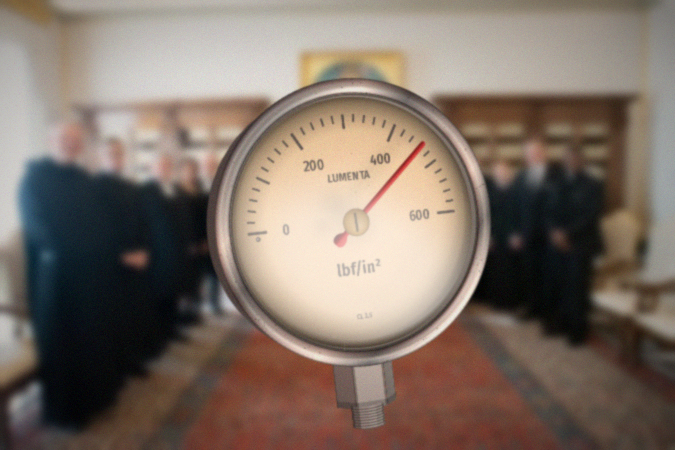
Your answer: 460 psi
